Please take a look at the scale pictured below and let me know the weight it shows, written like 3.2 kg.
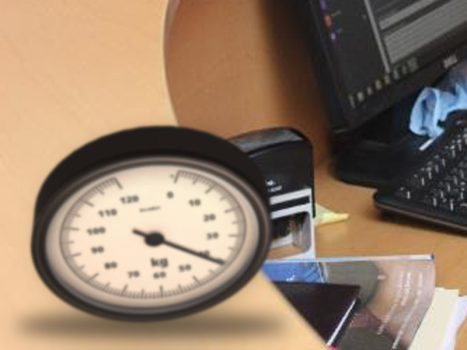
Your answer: 40 kg
